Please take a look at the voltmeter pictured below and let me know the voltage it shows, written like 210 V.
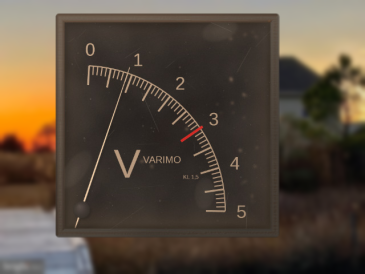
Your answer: 0.9 V
